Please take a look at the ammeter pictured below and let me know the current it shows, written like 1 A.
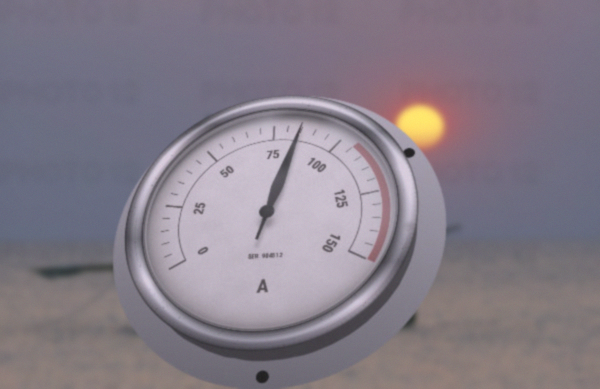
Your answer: 85 A
